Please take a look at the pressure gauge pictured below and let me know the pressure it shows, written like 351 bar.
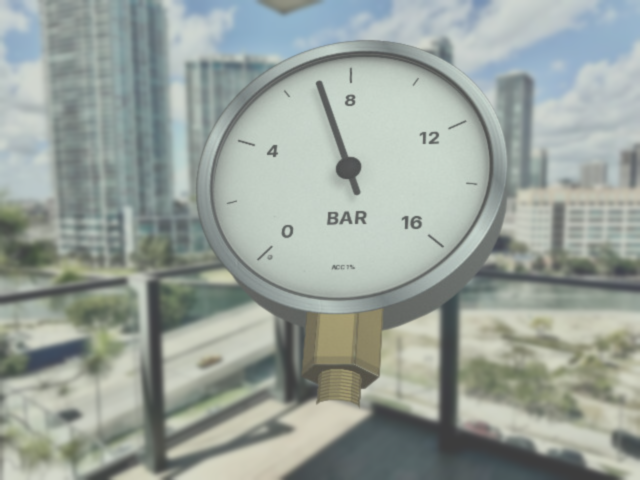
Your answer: 7 bar
